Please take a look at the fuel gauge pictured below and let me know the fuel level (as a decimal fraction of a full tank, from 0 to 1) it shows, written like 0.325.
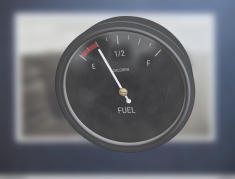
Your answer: 0.25
